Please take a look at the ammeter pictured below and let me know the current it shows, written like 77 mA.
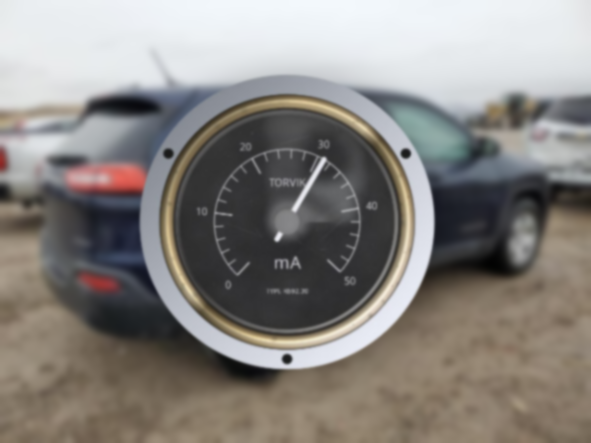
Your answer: 31 mA
